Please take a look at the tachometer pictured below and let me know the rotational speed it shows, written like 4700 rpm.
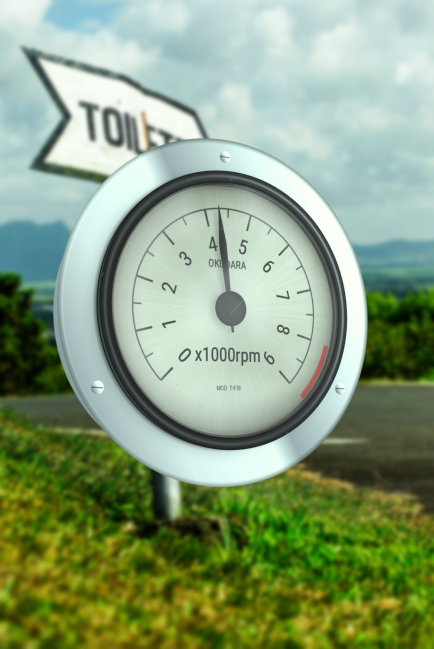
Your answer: 4250 rpm
